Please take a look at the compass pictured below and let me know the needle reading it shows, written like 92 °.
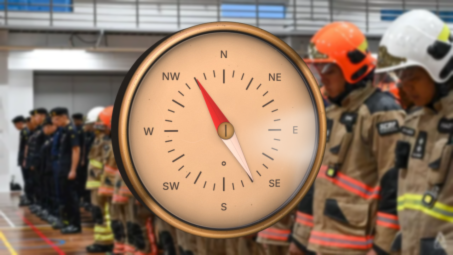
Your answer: 330 °
